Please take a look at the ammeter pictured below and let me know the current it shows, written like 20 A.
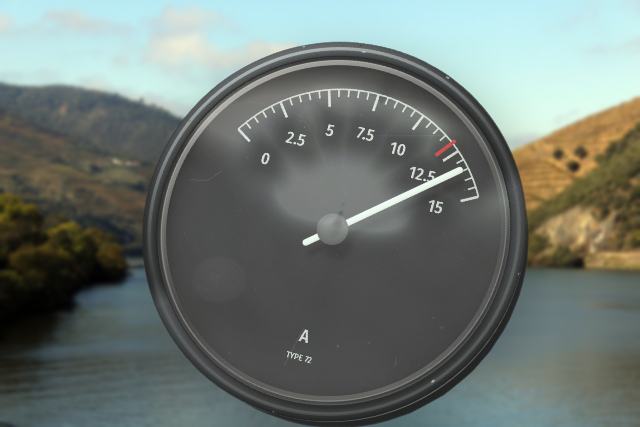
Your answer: 13.5 A
